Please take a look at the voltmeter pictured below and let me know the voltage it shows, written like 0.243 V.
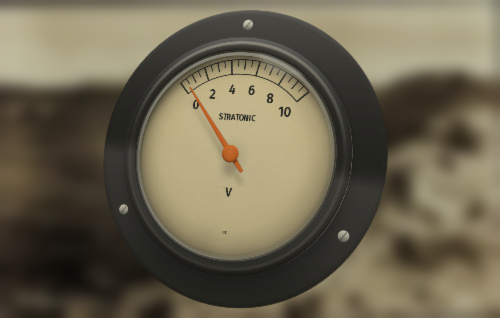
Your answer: 0.5 V
